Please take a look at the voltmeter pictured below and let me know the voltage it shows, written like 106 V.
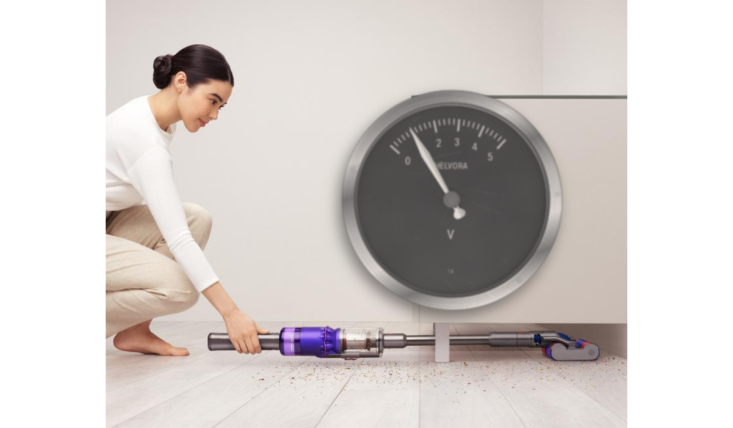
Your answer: 1 V
